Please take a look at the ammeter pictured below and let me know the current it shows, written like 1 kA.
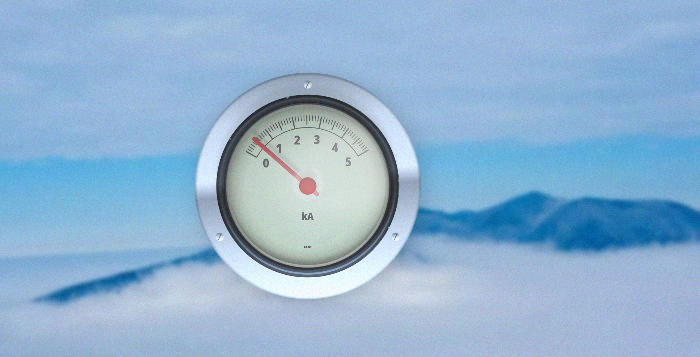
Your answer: 0.5 kA
